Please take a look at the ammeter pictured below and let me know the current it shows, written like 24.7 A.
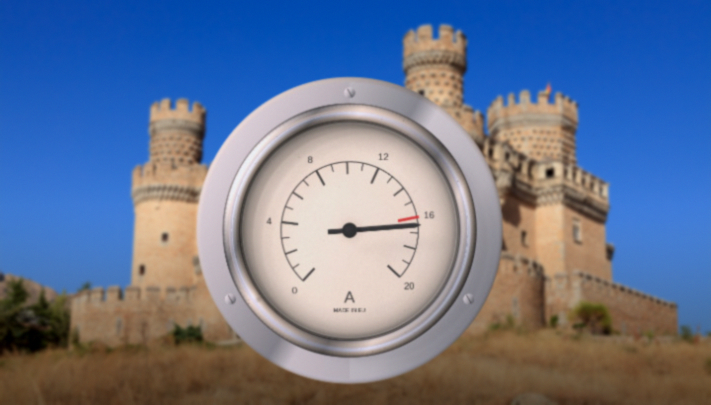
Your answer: 16.5 A
